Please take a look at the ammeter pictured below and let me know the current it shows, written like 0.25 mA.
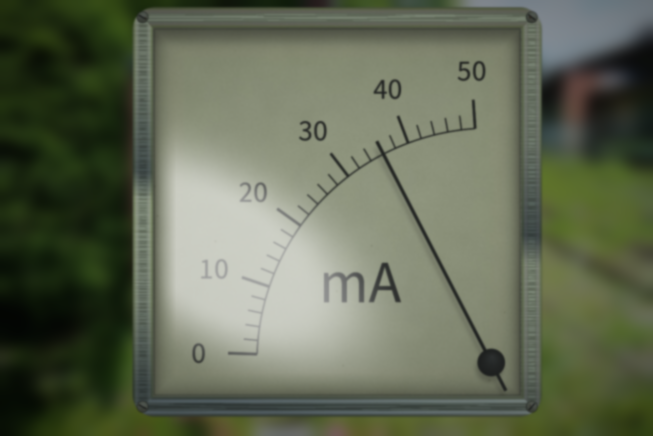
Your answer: 36 mA
